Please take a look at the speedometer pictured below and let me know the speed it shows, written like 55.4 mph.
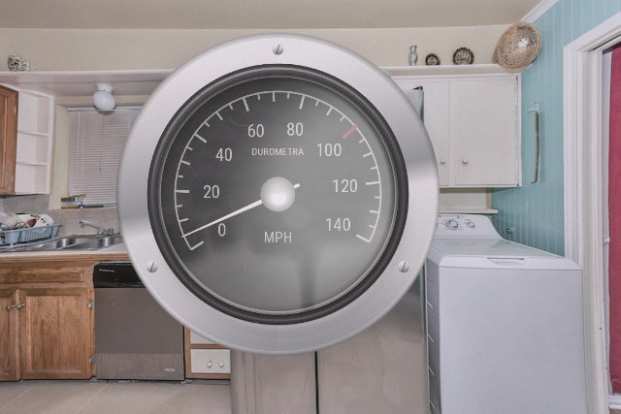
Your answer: 5 mph
